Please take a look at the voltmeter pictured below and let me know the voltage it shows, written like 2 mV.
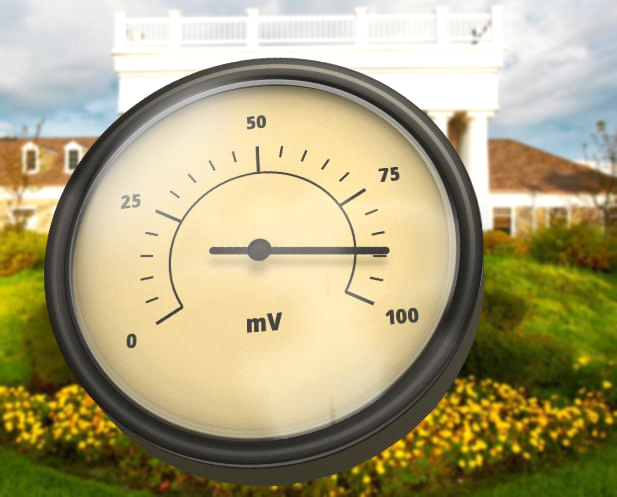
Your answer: 90 mV
